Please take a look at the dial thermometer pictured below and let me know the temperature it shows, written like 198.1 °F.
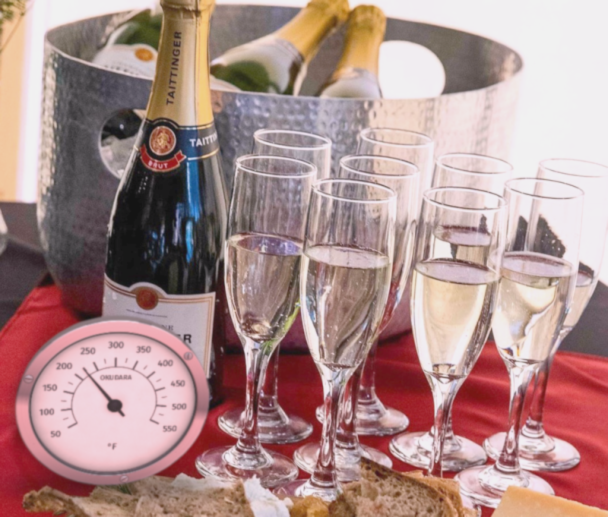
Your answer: 225 °F
